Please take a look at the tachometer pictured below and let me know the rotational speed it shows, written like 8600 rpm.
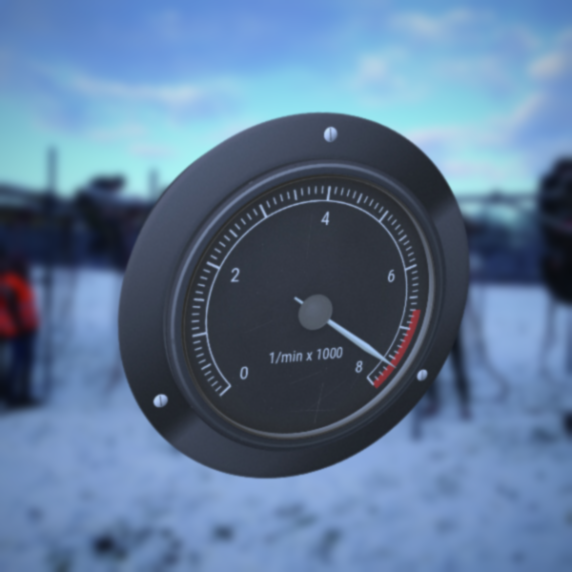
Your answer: 7600 rpm
